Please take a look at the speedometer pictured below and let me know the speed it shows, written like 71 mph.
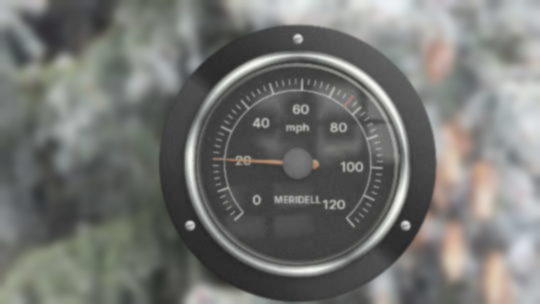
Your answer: 20 mph
